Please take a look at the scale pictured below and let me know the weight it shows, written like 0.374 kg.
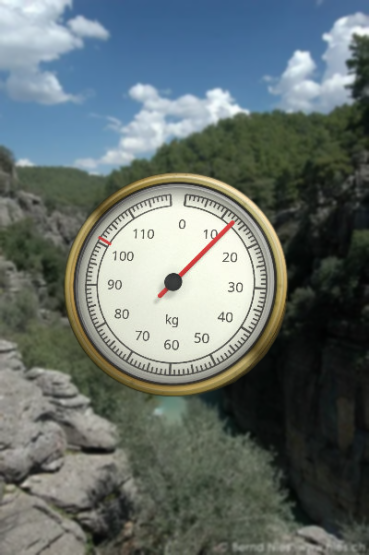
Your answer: 13 kg
